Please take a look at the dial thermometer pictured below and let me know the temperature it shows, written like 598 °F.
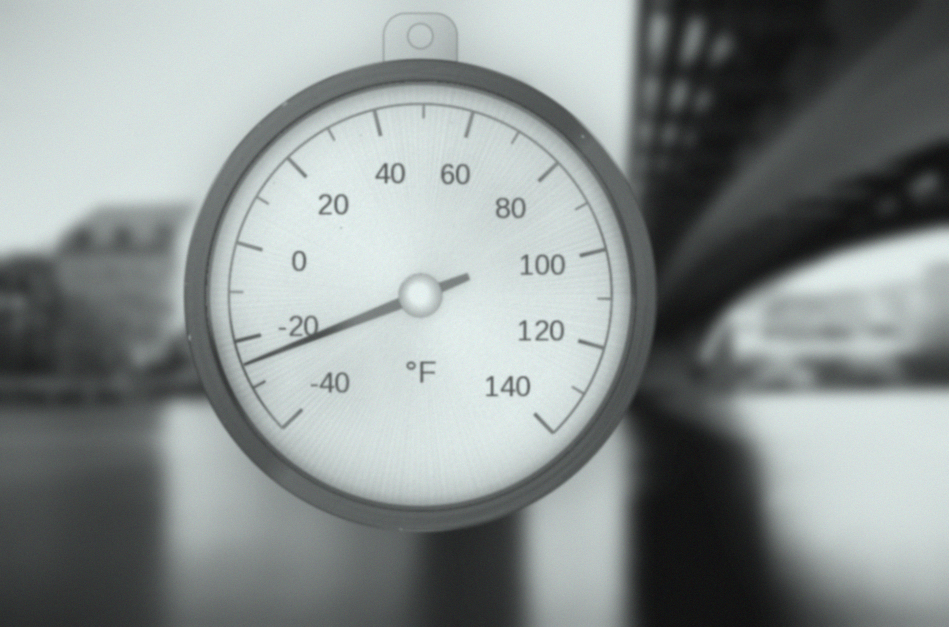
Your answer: -25 °F
